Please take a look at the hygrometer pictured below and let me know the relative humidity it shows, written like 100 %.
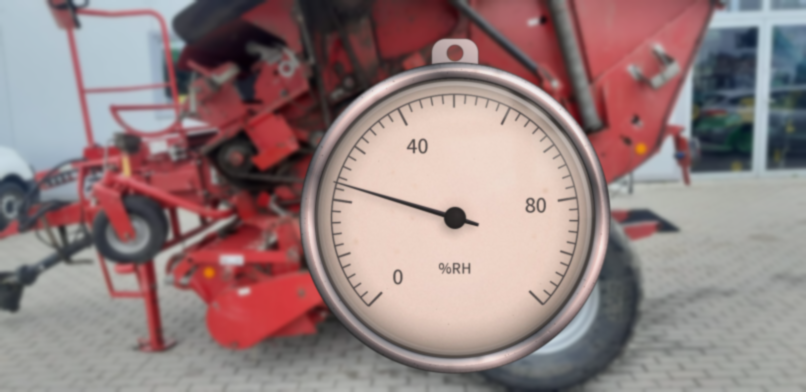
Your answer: 23 %
